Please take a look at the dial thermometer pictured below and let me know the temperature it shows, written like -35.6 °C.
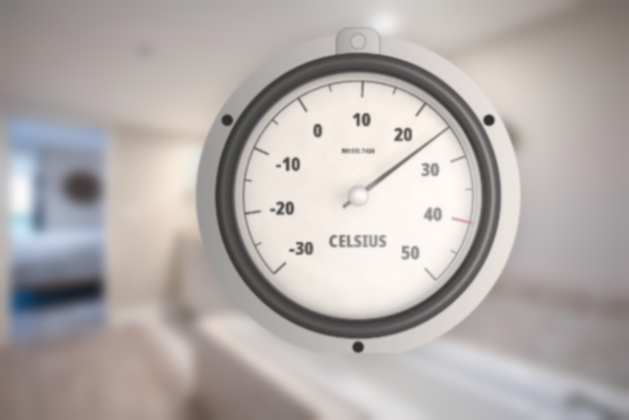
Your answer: 25 °C
